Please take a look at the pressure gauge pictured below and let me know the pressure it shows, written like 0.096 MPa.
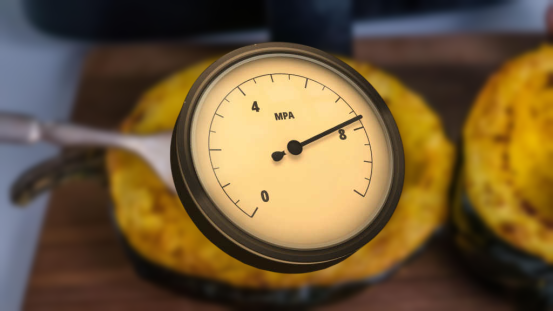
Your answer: 7.75 MPa
